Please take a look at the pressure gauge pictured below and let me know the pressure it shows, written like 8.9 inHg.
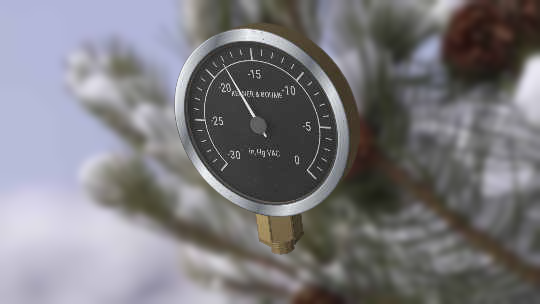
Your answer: -18 inHg
